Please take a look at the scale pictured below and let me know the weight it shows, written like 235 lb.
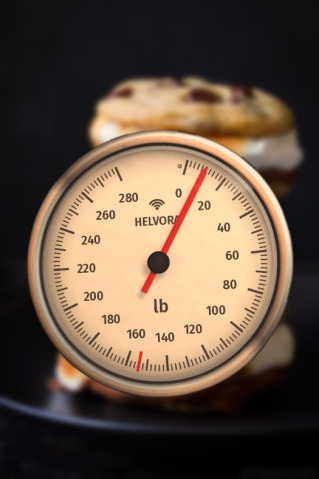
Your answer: 10 lb
